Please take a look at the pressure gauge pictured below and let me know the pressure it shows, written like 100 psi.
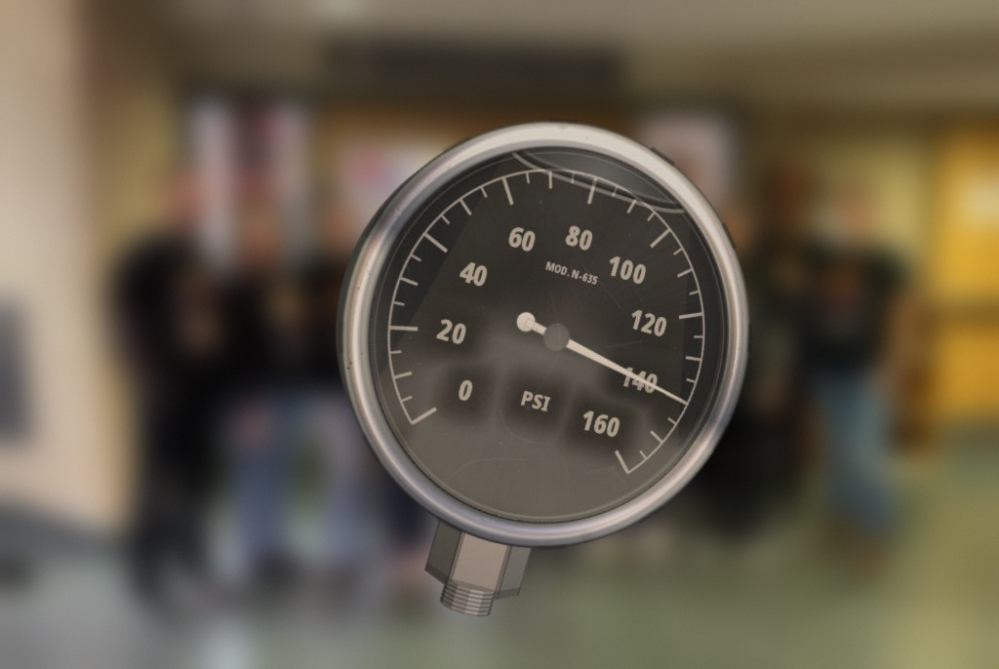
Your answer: 140 psi
